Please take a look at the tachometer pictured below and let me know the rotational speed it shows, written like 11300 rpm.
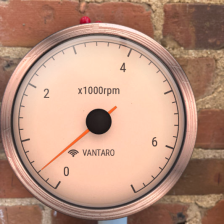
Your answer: 400 rpm
